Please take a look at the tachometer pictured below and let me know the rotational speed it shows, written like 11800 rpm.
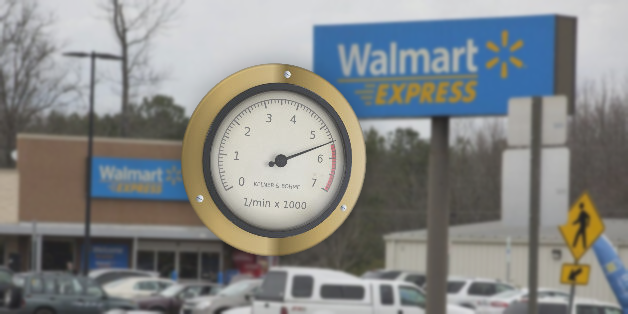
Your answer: 5500 rpm
